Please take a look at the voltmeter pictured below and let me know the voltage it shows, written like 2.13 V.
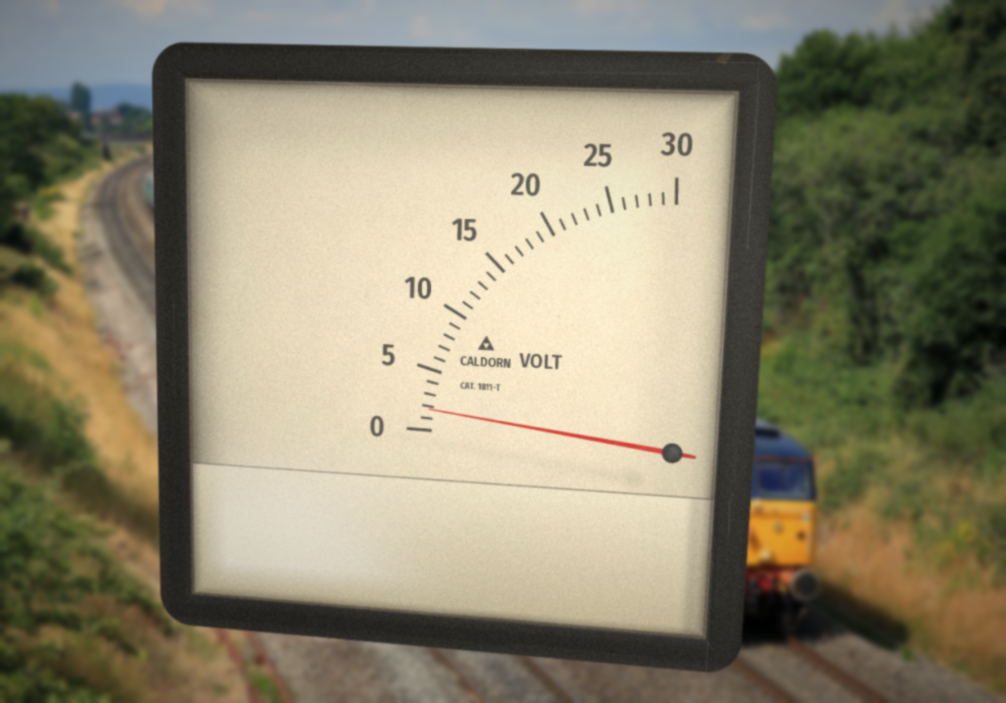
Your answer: 2 V
